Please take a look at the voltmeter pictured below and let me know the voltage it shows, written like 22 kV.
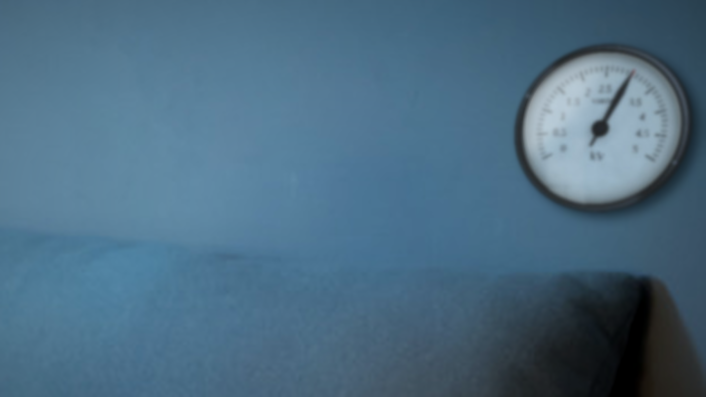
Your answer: 3 kV
